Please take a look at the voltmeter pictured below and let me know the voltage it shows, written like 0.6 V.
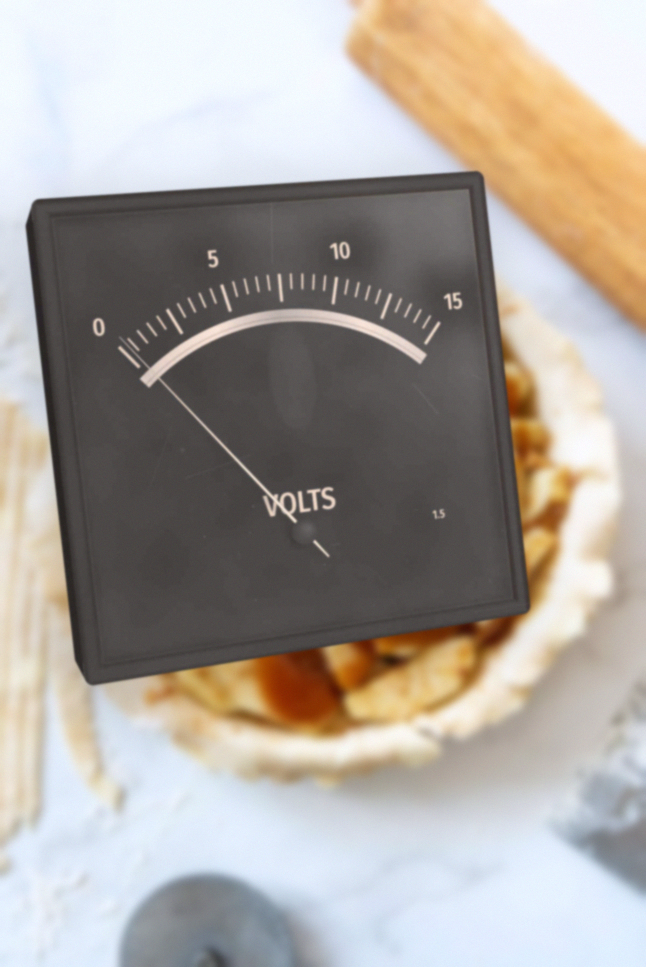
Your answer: 0.25 V
